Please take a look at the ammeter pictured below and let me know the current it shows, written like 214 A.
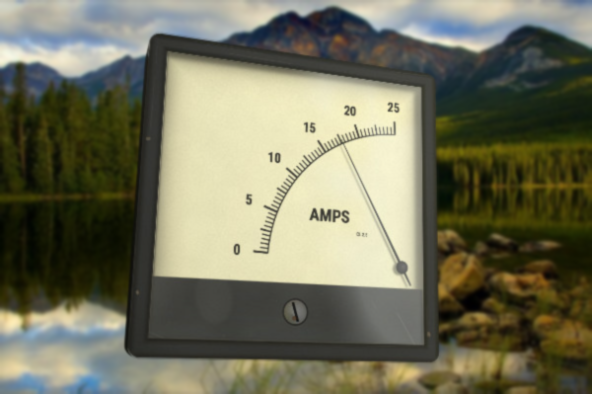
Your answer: 17.5 A
